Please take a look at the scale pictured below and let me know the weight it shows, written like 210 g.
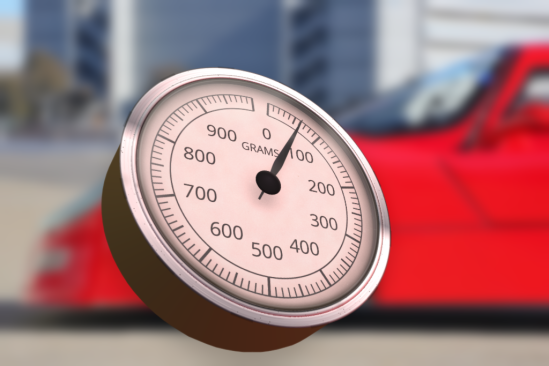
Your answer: 60 g
